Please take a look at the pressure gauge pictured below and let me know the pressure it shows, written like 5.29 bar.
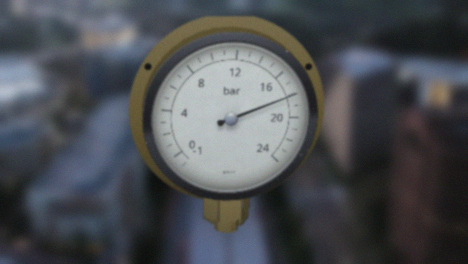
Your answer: 18 bar
